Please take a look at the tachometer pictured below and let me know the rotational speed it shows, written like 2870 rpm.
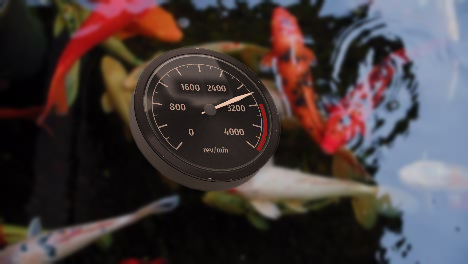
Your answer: 3000 rpm
